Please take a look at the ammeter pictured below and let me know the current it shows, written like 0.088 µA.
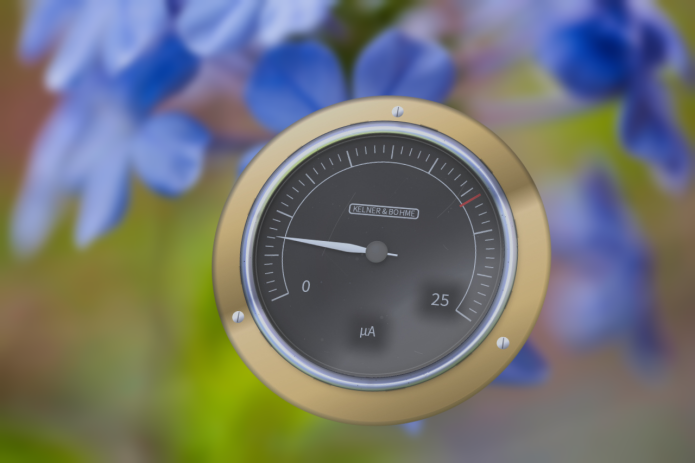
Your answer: 3.5 µA
